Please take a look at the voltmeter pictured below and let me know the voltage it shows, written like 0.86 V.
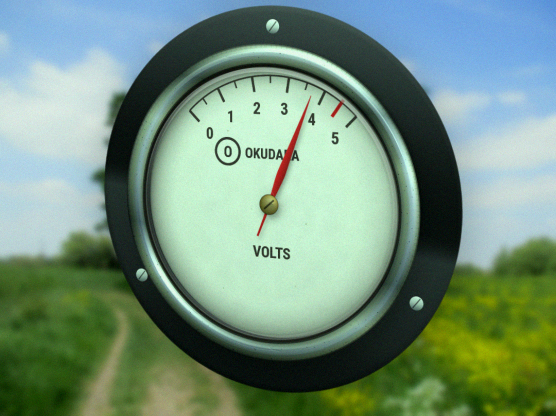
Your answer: 3.75 V
